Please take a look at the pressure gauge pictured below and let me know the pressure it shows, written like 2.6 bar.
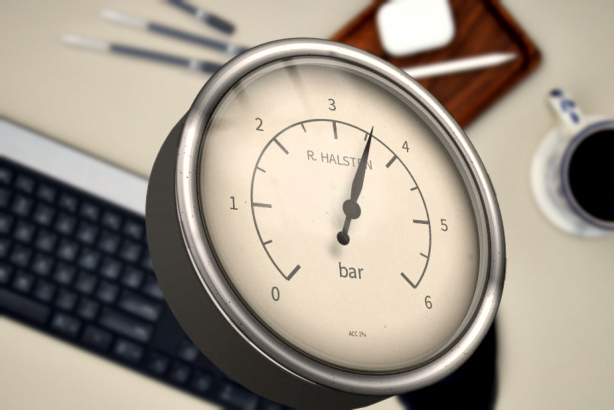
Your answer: 3.5 bar
